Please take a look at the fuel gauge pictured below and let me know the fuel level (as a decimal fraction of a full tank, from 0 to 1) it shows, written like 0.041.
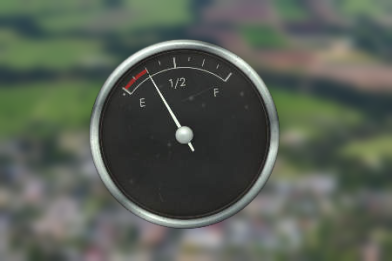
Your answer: 0.25
